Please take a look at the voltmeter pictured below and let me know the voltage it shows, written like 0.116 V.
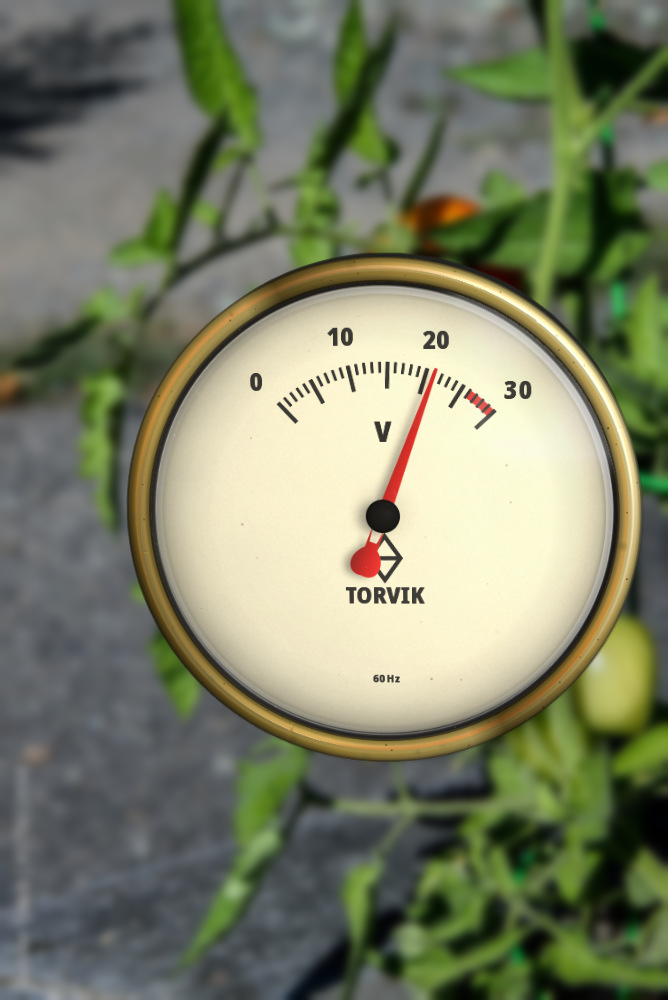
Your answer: 21 V
